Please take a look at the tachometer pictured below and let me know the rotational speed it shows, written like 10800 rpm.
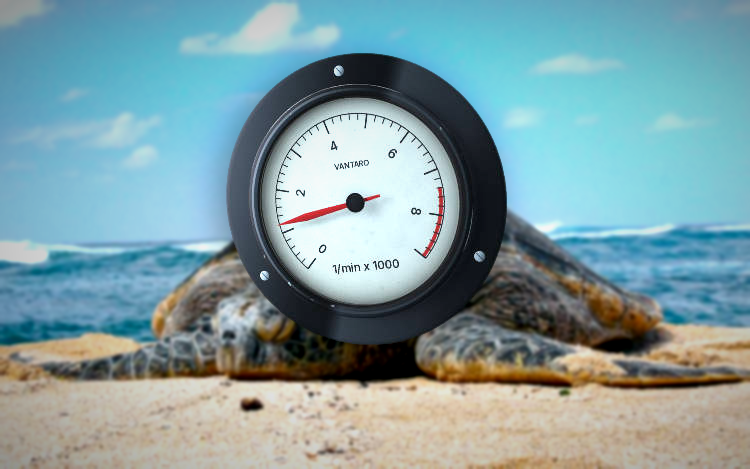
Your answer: 1200 rpm
